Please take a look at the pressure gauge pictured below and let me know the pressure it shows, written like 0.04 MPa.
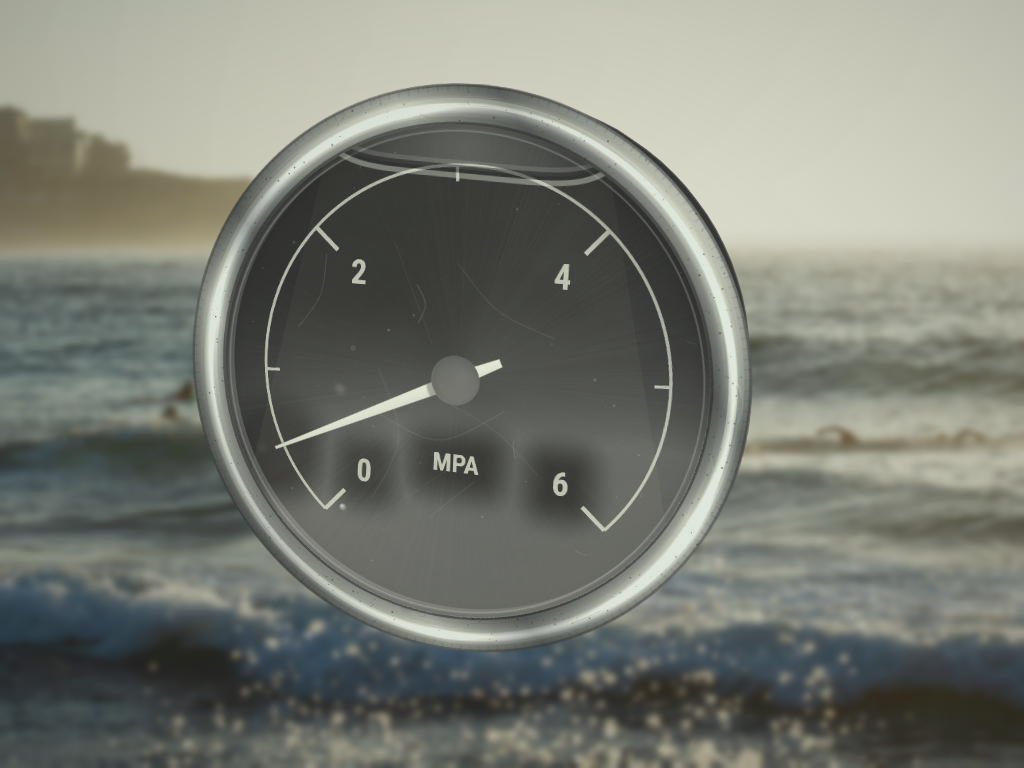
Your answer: 0.5 MPa
